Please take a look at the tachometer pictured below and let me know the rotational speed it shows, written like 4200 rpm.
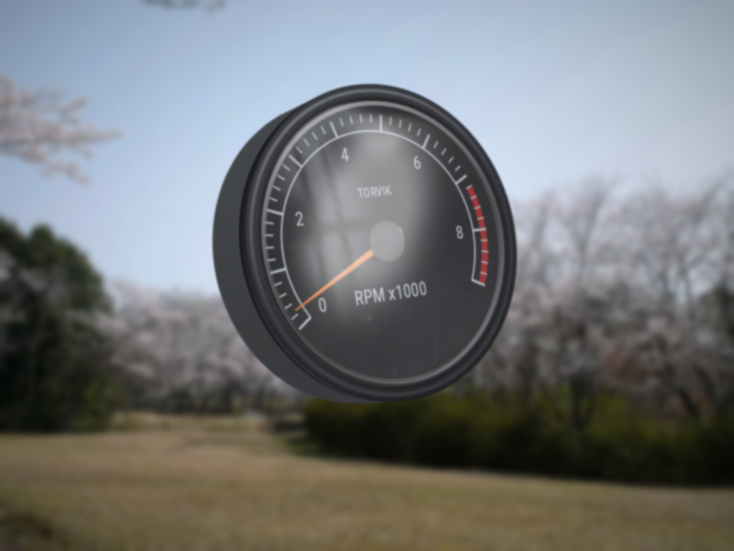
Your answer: 300 rpm
